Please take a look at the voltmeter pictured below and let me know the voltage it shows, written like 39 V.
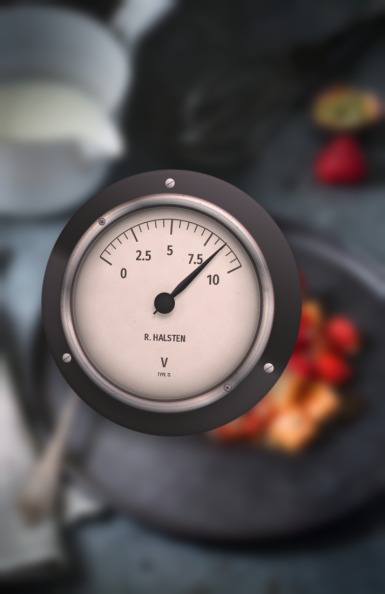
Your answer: 8.5 V
